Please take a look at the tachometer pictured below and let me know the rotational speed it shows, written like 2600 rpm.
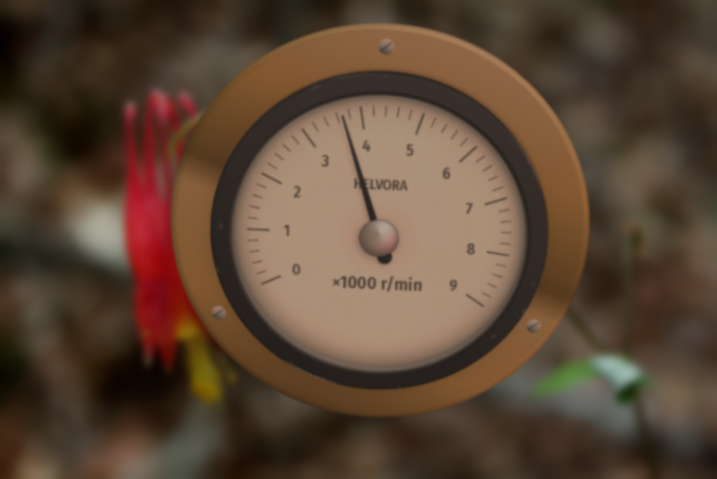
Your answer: 3700 rpm
